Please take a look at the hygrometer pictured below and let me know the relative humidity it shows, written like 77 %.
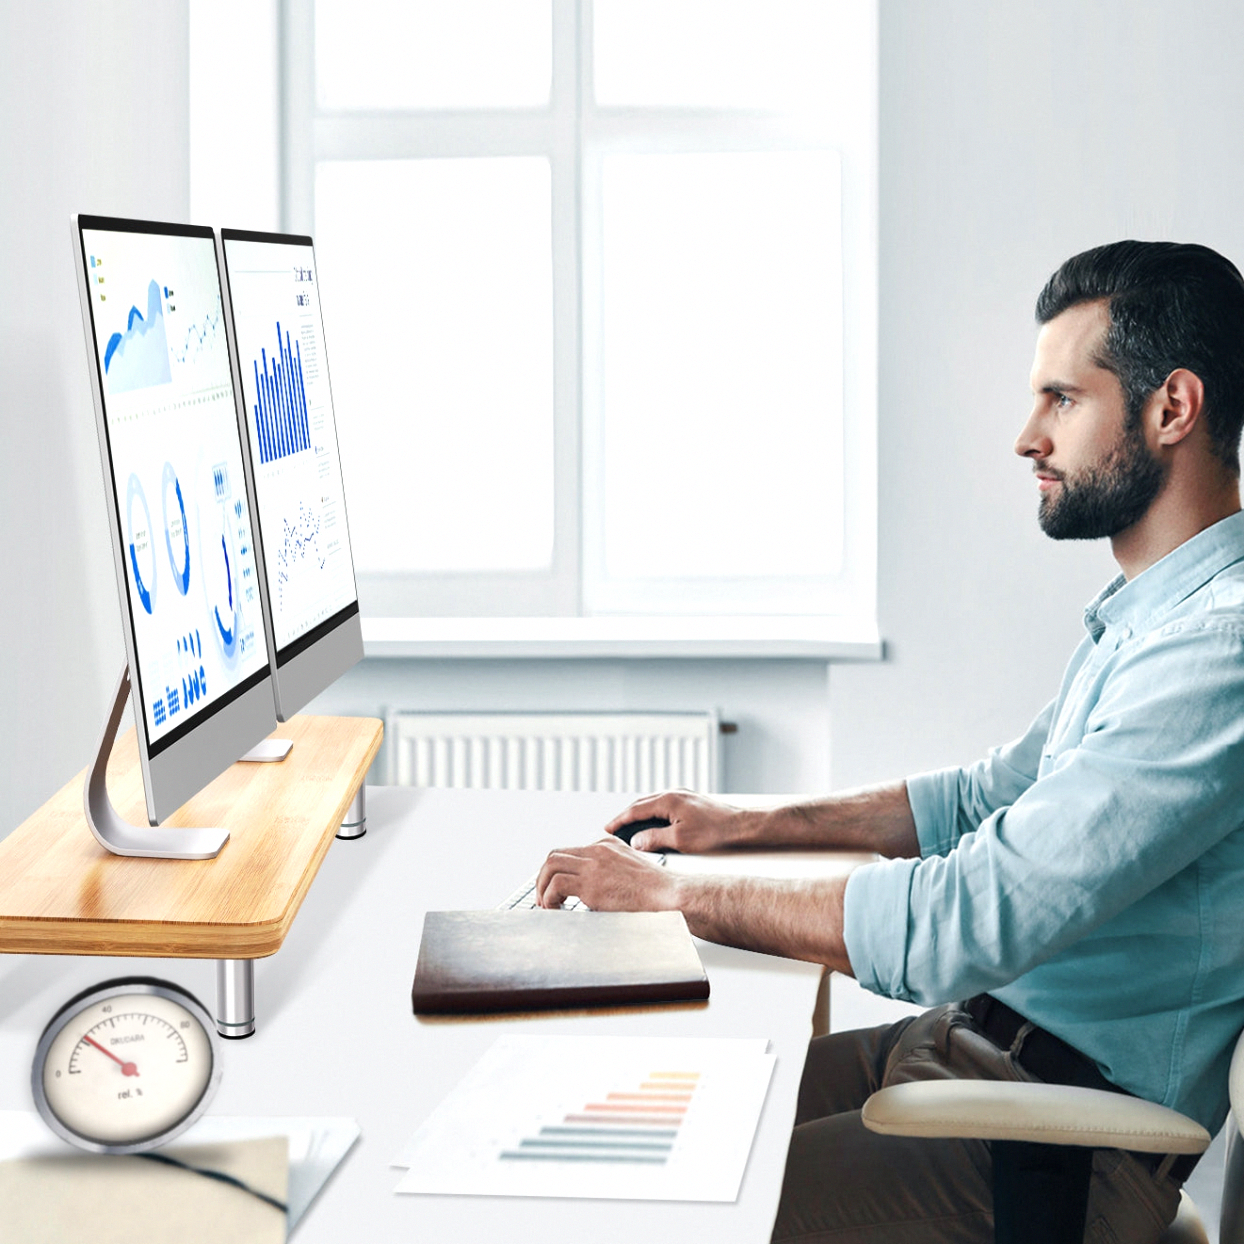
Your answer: 24 %
